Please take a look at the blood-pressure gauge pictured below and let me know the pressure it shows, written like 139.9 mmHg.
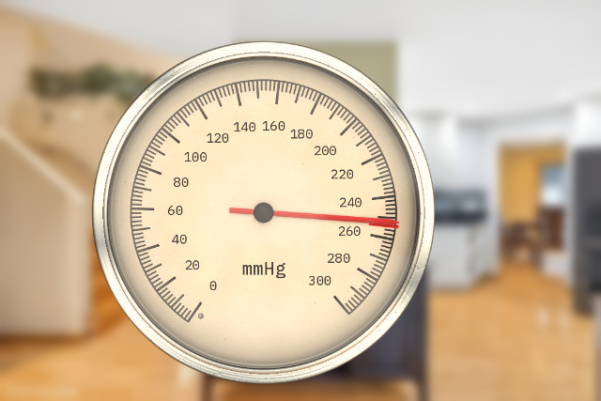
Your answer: 252 mmHg
